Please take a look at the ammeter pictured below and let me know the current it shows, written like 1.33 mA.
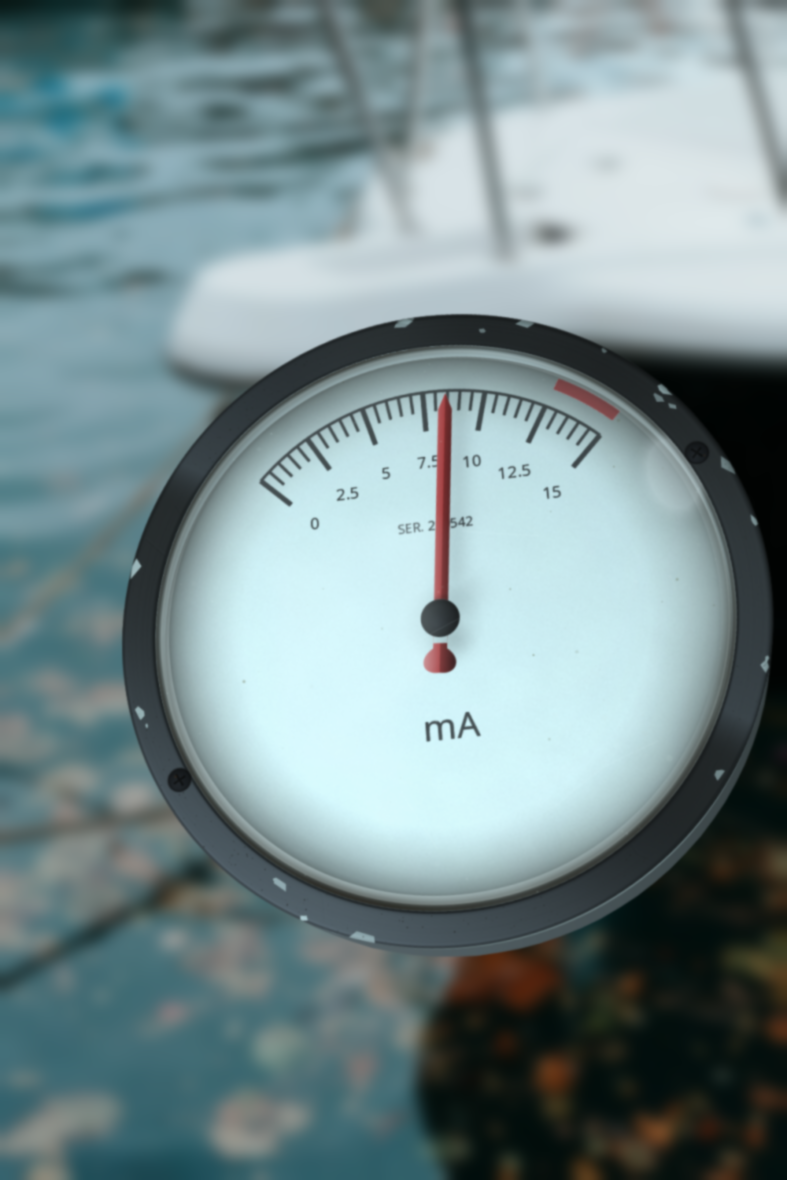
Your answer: 8.5 mA
